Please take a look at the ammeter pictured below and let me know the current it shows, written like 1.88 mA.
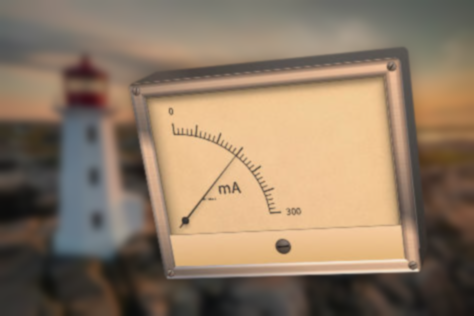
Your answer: 150 mA
